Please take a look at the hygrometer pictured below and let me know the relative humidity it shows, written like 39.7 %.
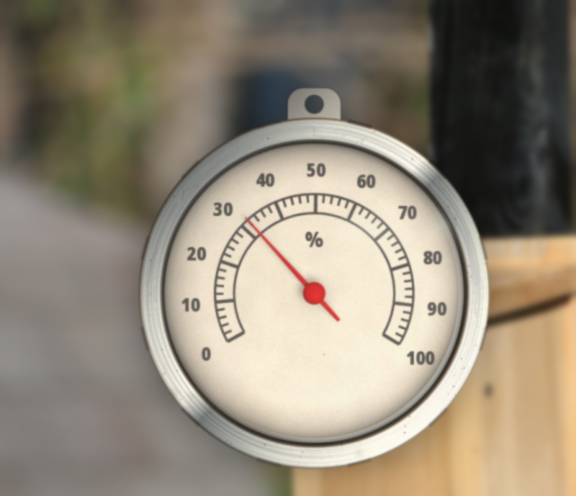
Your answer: 32 %
